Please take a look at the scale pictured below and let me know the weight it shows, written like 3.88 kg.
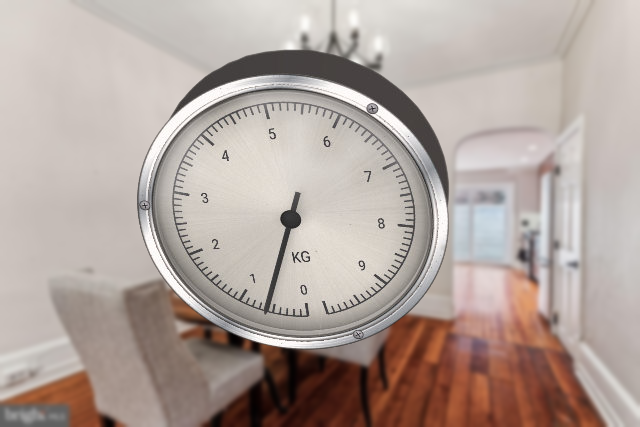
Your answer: 0.6 kg
